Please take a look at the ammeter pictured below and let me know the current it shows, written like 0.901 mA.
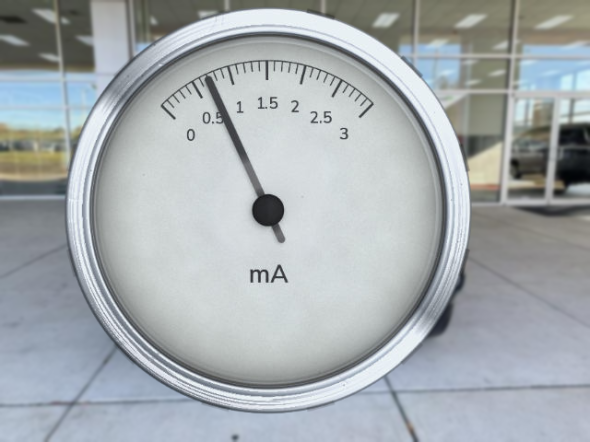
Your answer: 0.7 mA
